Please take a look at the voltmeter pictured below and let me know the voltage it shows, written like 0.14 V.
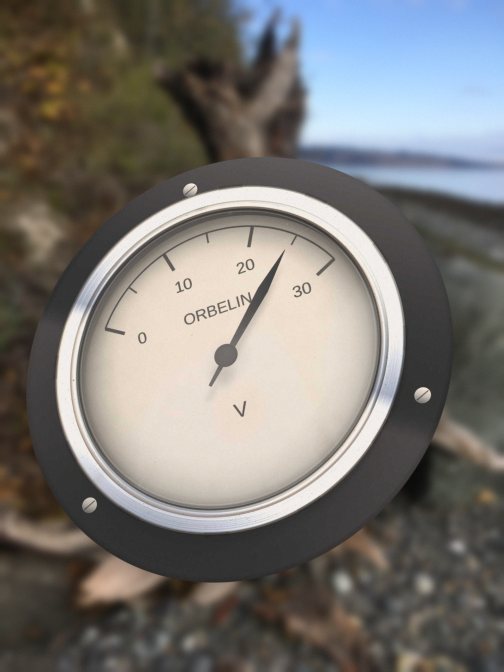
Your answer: 25 V
